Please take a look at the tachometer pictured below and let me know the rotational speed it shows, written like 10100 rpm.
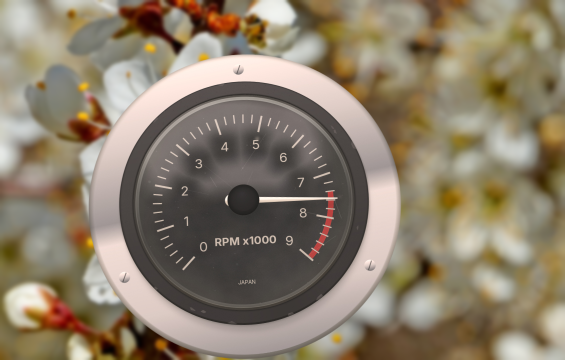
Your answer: 7600 rpm
